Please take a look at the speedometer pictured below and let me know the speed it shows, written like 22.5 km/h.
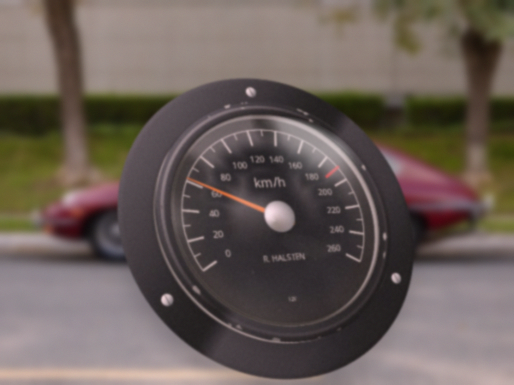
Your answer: 60 km/h
